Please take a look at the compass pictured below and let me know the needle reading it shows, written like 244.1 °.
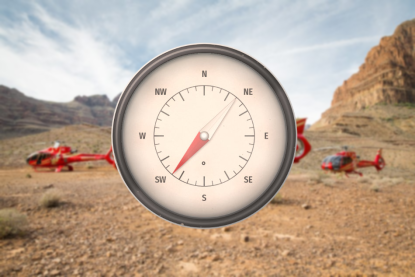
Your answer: 220 °
